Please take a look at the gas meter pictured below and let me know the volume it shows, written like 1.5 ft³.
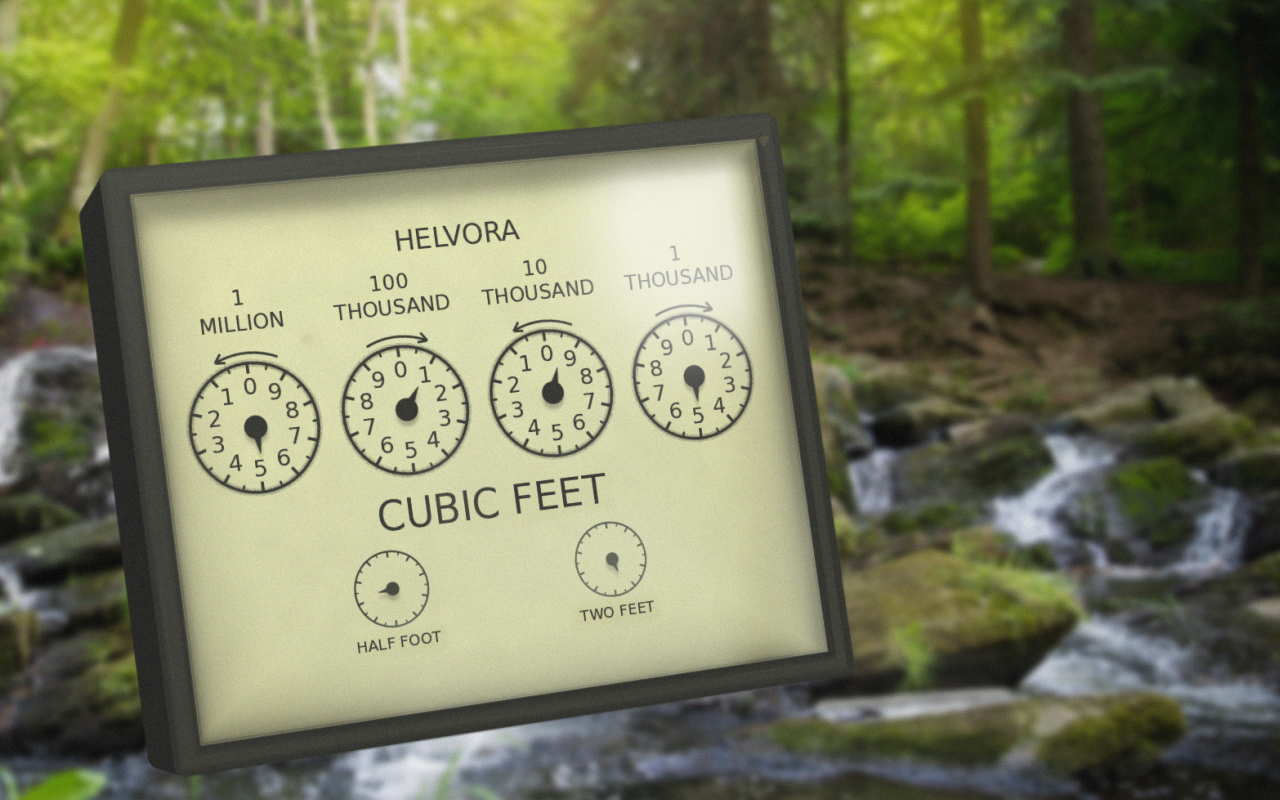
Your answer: 509500 ft³
